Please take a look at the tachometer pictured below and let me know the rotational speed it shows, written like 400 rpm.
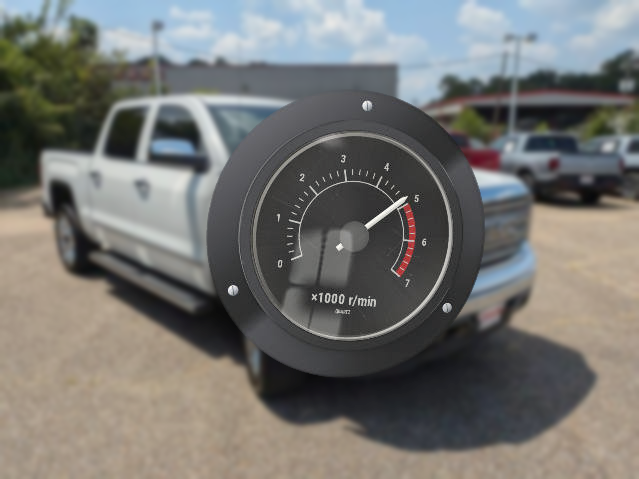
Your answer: 4800 rpm
